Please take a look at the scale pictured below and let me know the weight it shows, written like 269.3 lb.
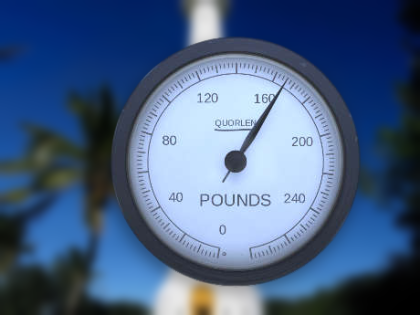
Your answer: 166 lb
